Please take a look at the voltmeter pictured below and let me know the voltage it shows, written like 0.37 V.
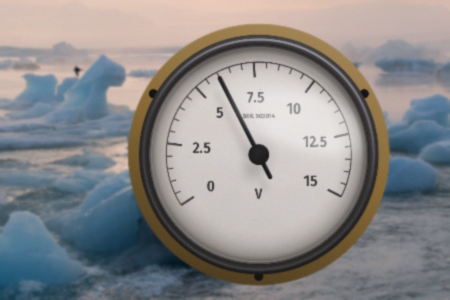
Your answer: 6 V
